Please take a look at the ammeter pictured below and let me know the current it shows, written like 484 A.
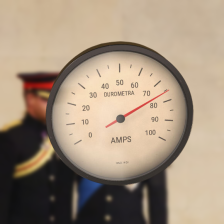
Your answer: 75 A
